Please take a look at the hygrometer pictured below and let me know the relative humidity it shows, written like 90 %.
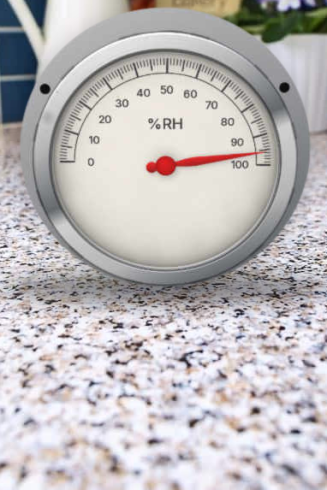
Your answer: 95 %
